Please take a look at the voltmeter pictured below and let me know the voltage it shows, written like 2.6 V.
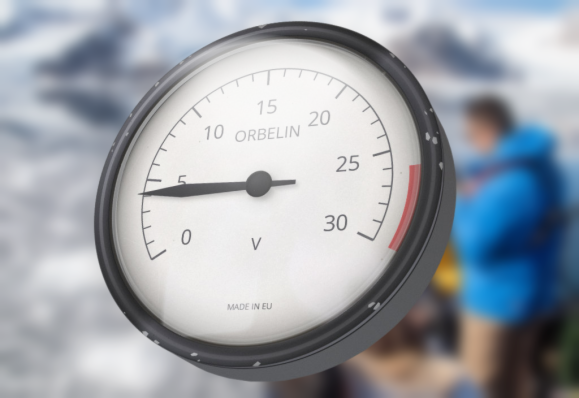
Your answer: 4 V
